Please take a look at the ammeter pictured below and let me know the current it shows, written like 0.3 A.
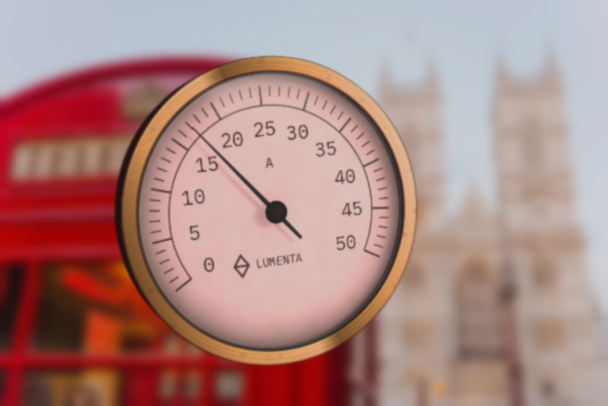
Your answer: 17 A
